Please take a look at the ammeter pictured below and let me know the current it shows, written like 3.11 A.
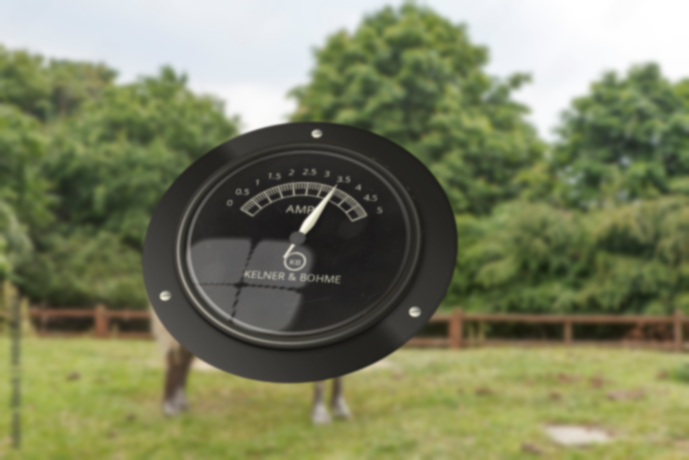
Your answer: 3.5 A
